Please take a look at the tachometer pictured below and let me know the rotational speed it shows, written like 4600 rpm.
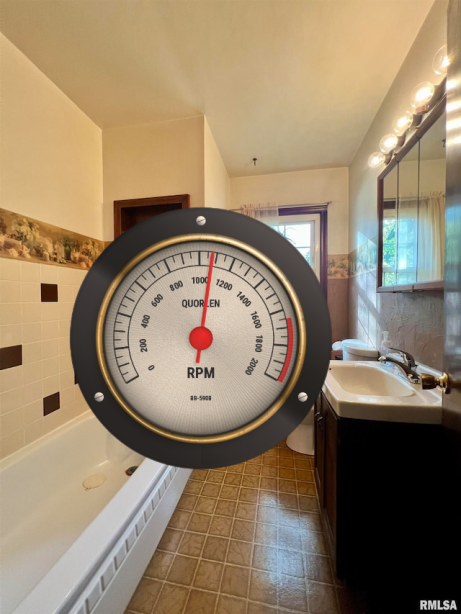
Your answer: 1075 rpm
